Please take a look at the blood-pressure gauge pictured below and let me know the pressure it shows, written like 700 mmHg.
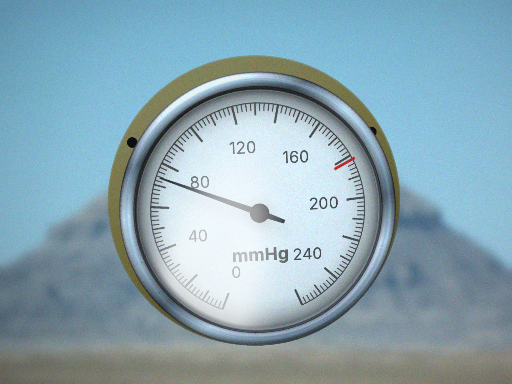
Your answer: 74 mmHg
